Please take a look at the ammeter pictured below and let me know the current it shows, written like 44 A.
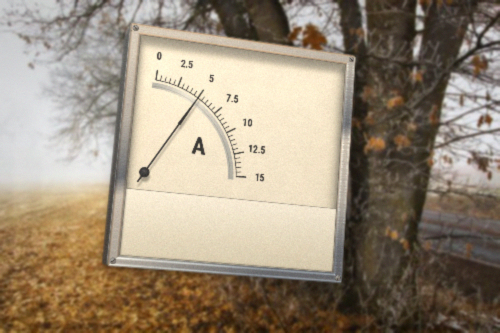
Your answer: 5 A
